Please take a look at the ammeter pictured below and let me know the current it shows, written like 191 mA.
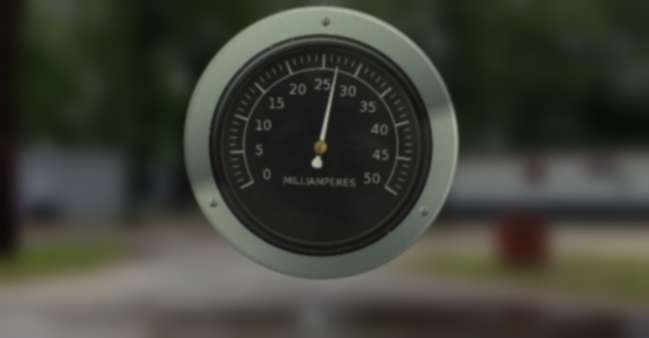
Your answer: 27 mA
